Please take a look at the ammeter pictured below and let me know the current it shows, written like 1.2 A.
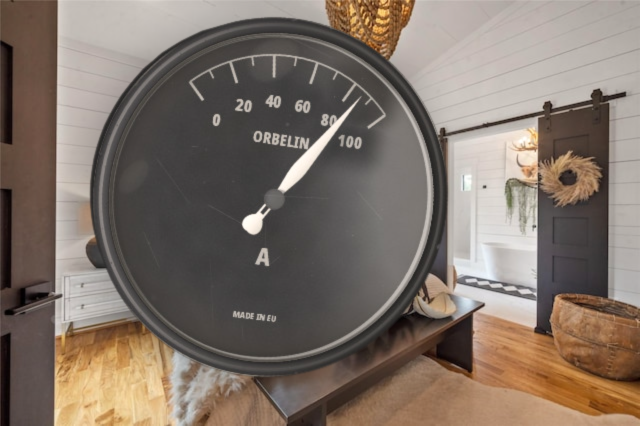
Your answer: 85 A
